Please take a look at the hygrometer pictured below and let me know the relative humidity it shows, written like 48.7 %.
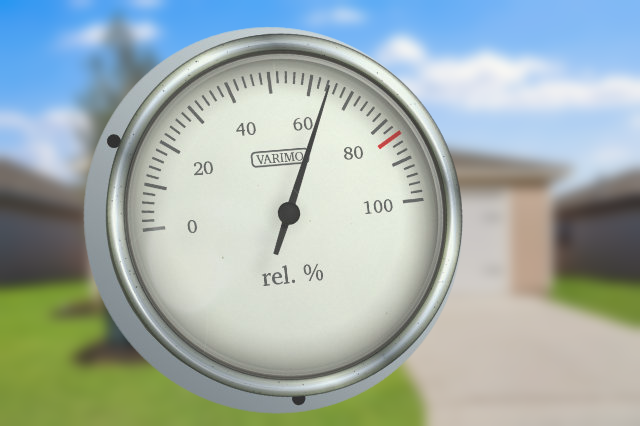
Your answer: 64 %
